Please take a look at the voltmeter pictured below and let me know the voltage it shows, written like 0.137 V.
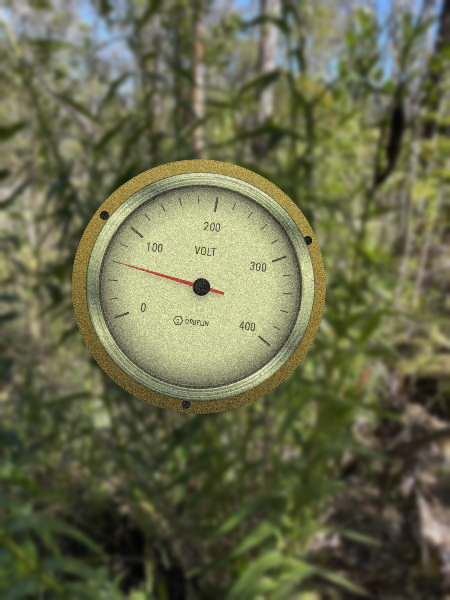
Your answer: 60 V
